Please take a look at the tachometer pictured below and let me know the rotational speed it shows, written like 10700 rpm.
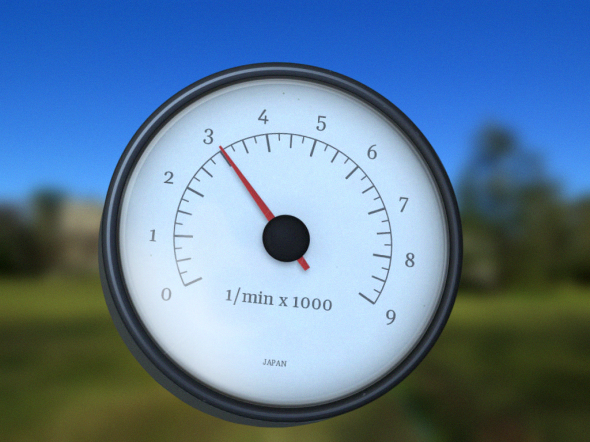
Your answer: 3000 rpm
